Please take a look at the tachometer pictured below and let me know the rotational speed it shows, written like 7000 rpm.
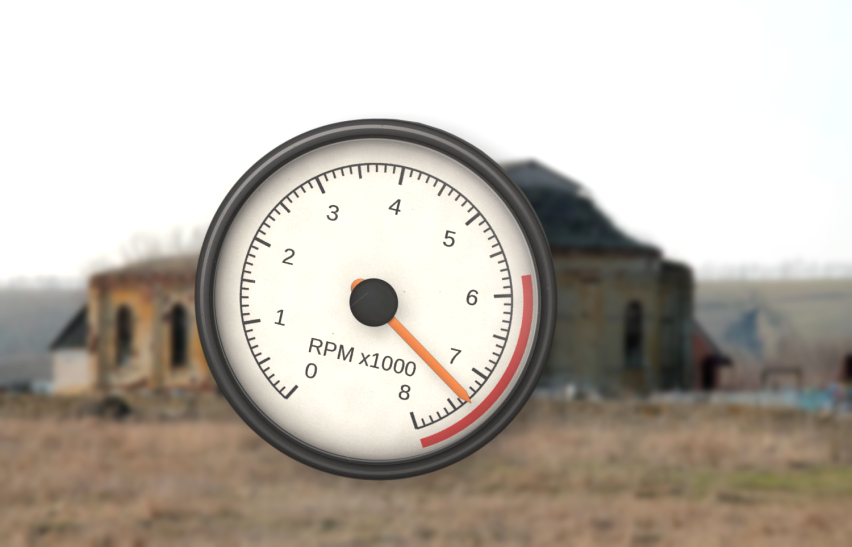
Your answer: 7300 rpm
